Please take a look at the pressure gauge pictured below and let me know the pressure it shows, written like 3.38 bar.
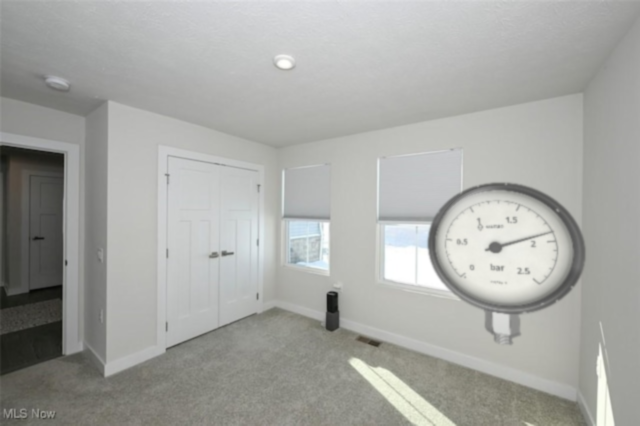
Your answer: 1.9 bar
